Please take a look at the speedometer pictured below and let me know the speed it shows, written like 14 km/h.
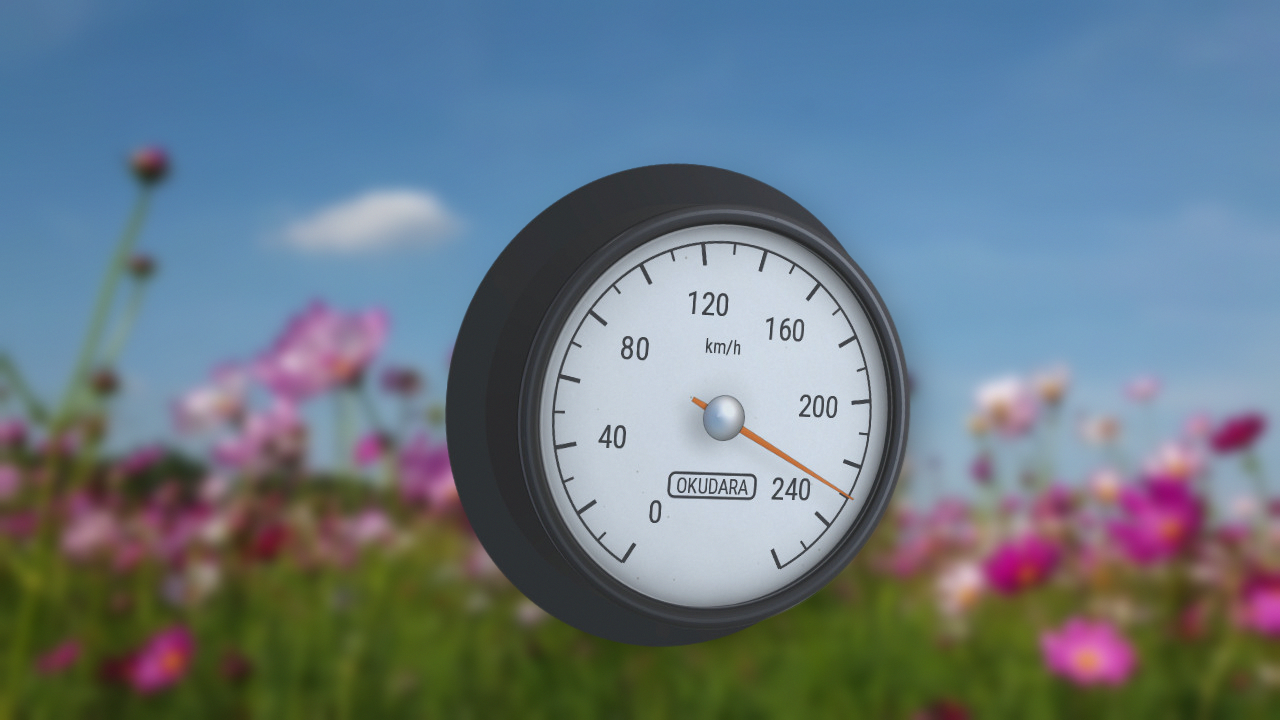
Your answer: 230 km/h
